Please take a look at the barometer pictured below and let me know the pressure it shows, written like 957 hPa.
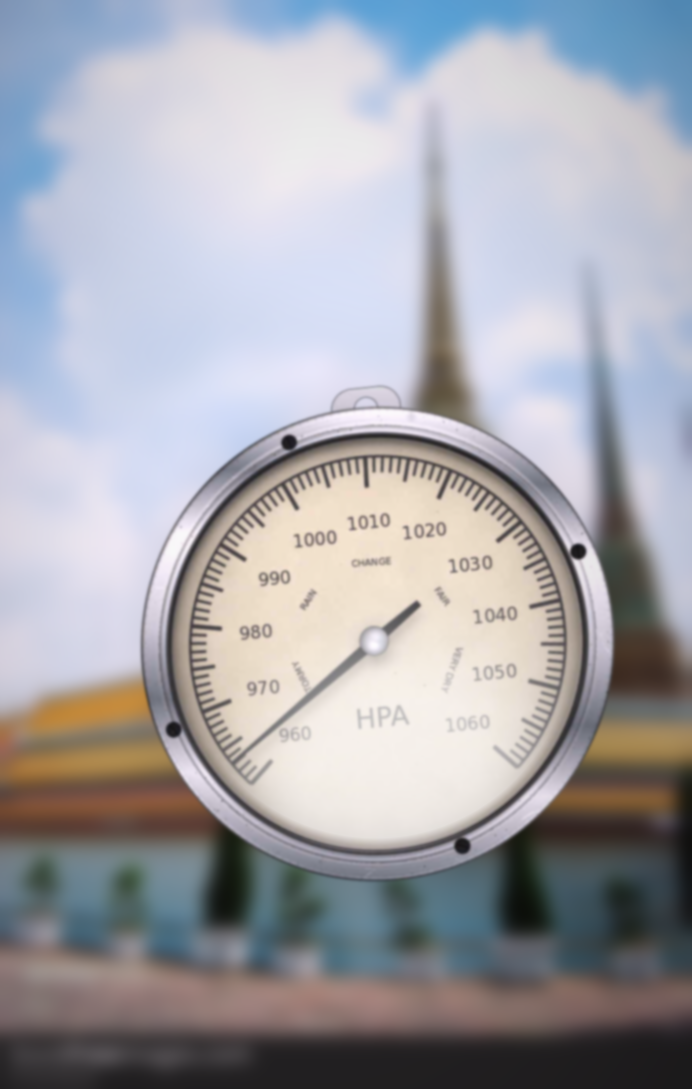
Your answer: 963 hPa
